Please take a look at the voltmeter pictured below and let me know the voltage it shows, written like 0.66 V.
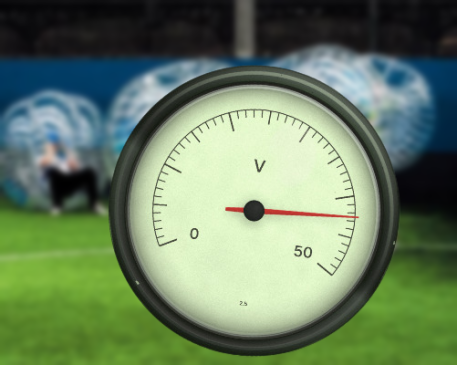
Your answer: 42.5 V
